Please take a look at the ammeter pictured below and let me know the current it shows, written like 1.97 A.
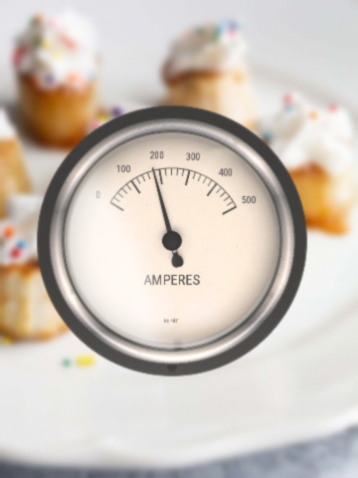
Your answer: 180 A
